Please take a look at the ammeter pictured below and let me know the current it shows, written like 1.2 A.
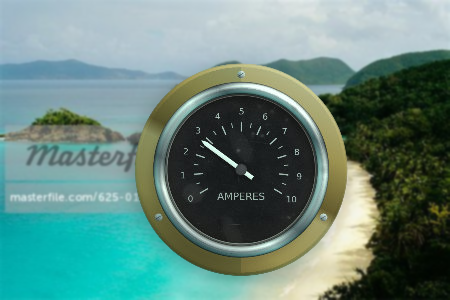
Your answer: 2.75 A
